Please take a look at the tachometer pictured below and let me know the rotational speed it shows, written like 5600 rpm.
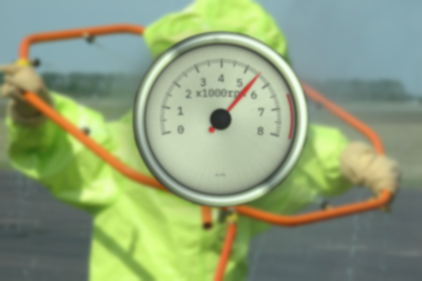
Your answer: 5500 rpm
